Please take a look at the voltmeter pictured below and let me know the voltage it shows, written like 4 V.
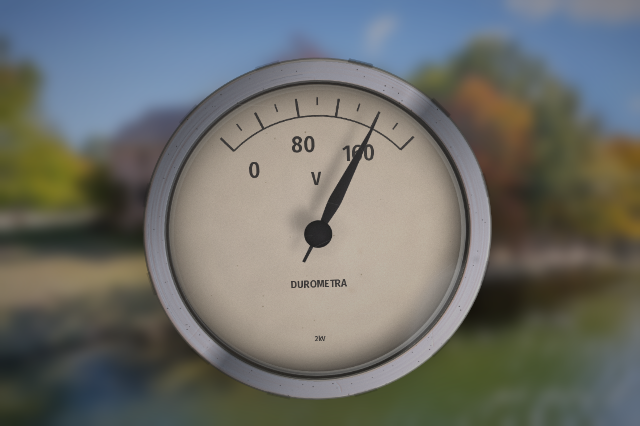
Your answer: 160 V
